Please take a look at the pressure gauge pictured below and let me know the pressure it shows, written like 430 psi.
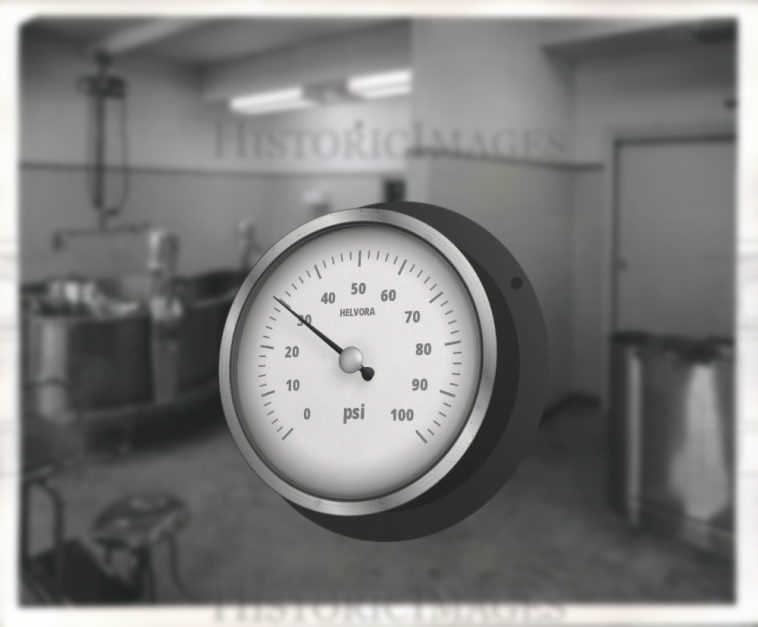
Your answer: 30 psi
